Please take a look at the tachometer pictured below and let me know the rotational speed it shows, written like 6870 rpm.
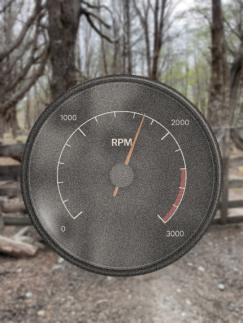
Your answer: 1700 rpm
